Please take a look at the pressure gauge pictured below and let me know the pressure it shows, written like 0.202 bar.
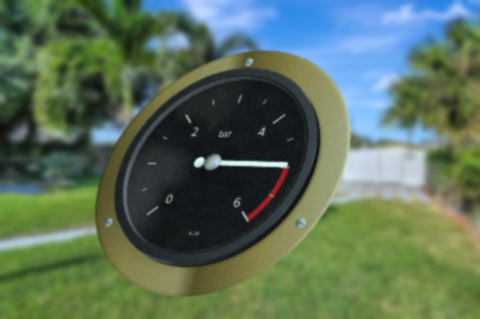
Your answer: 5 bar
